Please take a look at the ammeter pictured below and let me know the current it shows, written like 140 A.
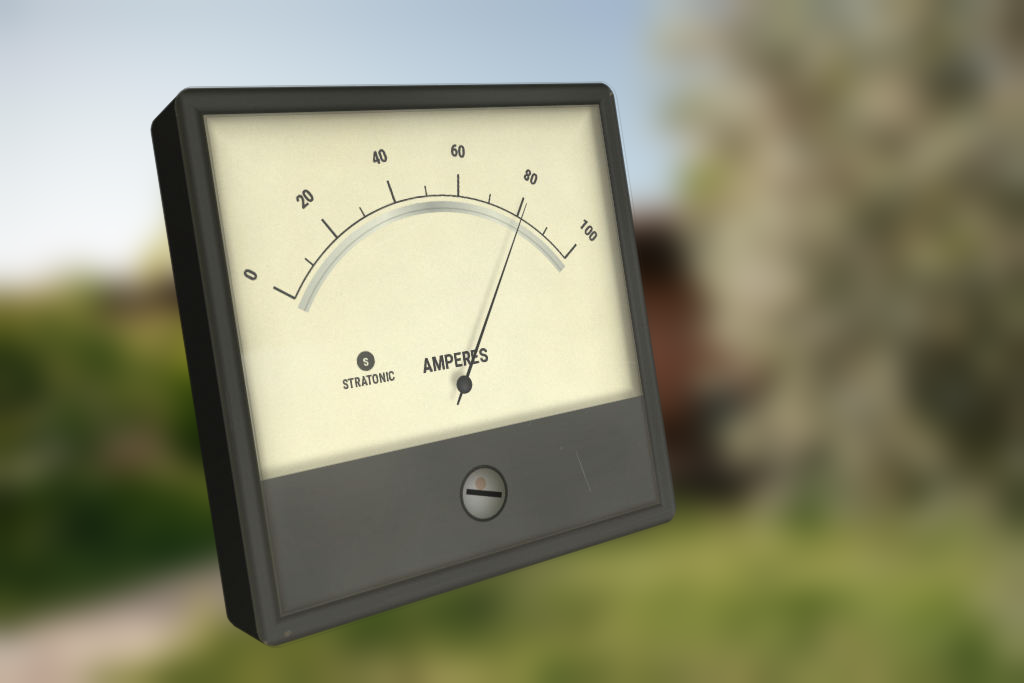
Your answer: 80 A
